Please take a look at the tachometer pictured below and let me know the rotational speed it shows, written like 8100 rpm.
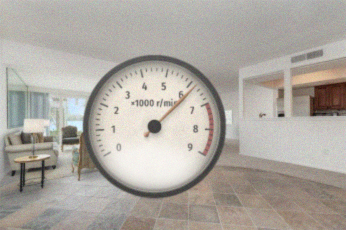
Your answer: 6200 rpm
